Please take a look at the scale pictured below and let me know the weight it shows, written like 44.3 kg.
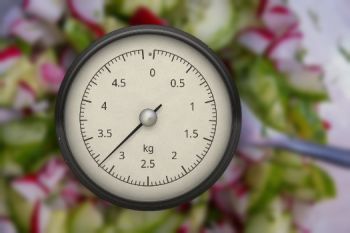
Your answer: 3.15 kg
